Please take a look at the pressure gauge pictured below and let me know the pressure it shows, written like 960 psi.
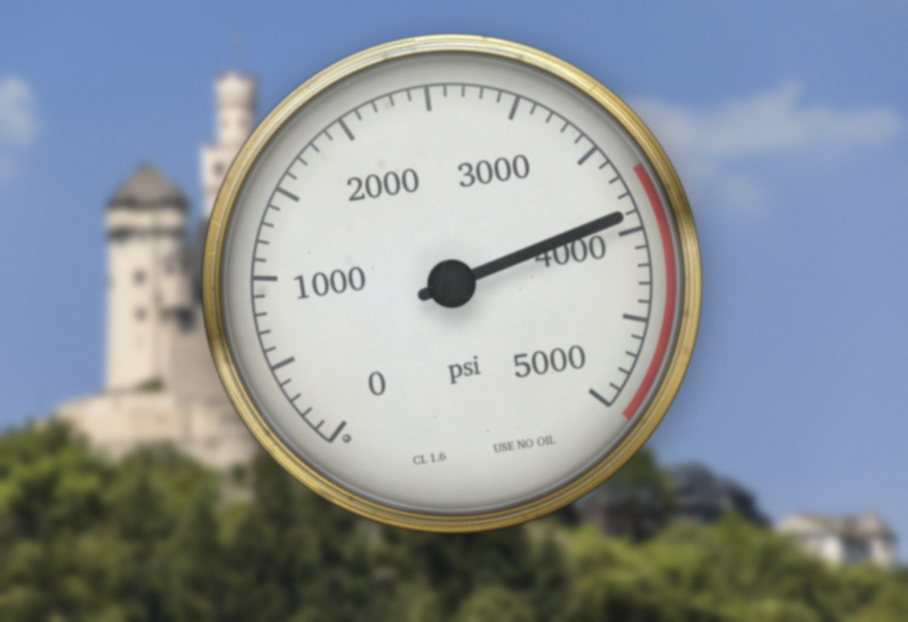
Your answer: 3900 psi
